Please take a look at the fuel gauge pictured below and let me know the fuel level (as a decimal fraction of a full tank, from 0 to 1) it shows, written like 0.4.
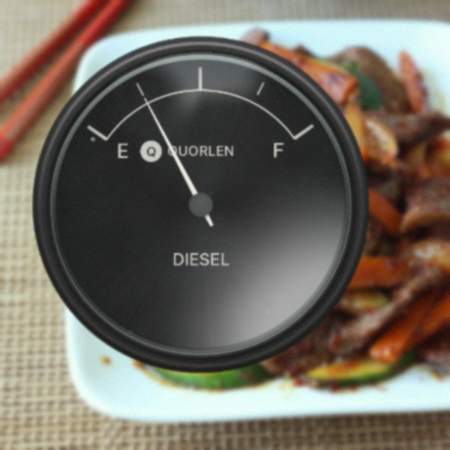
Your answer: 0.25
